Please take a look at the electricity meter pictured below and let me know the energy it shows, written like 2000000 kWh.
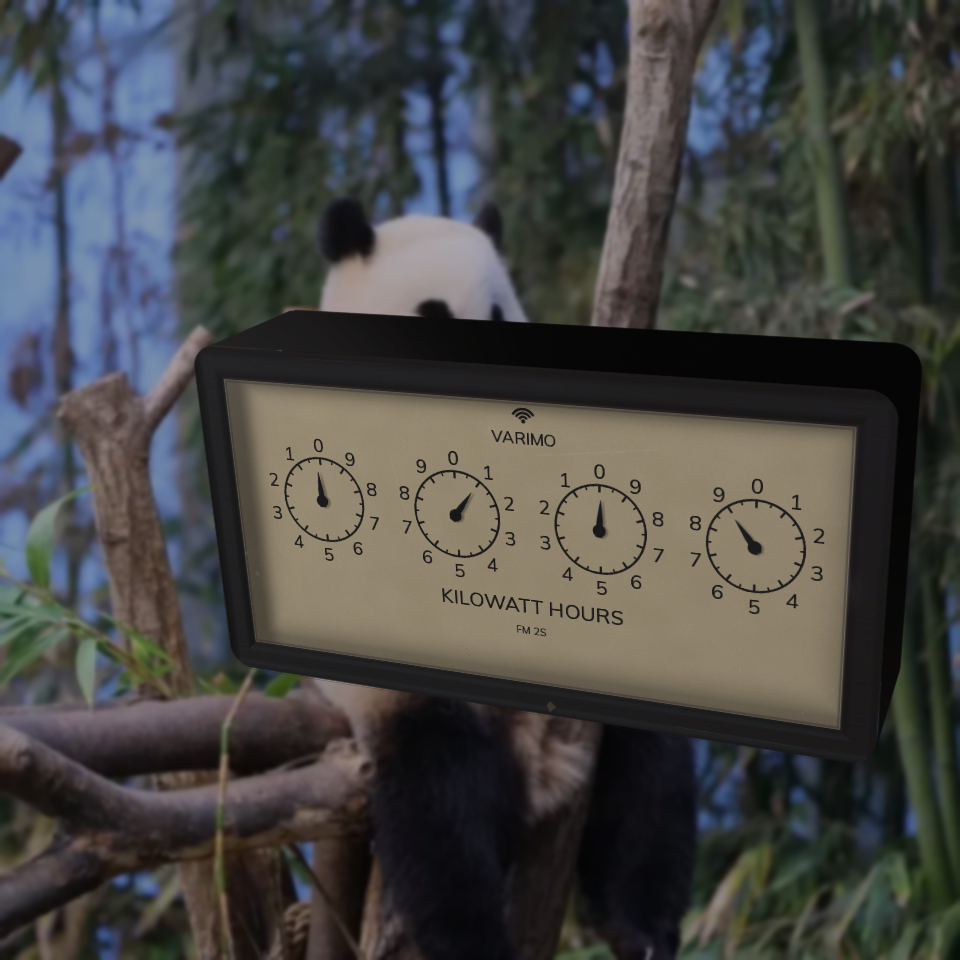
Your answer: 99 kWh
